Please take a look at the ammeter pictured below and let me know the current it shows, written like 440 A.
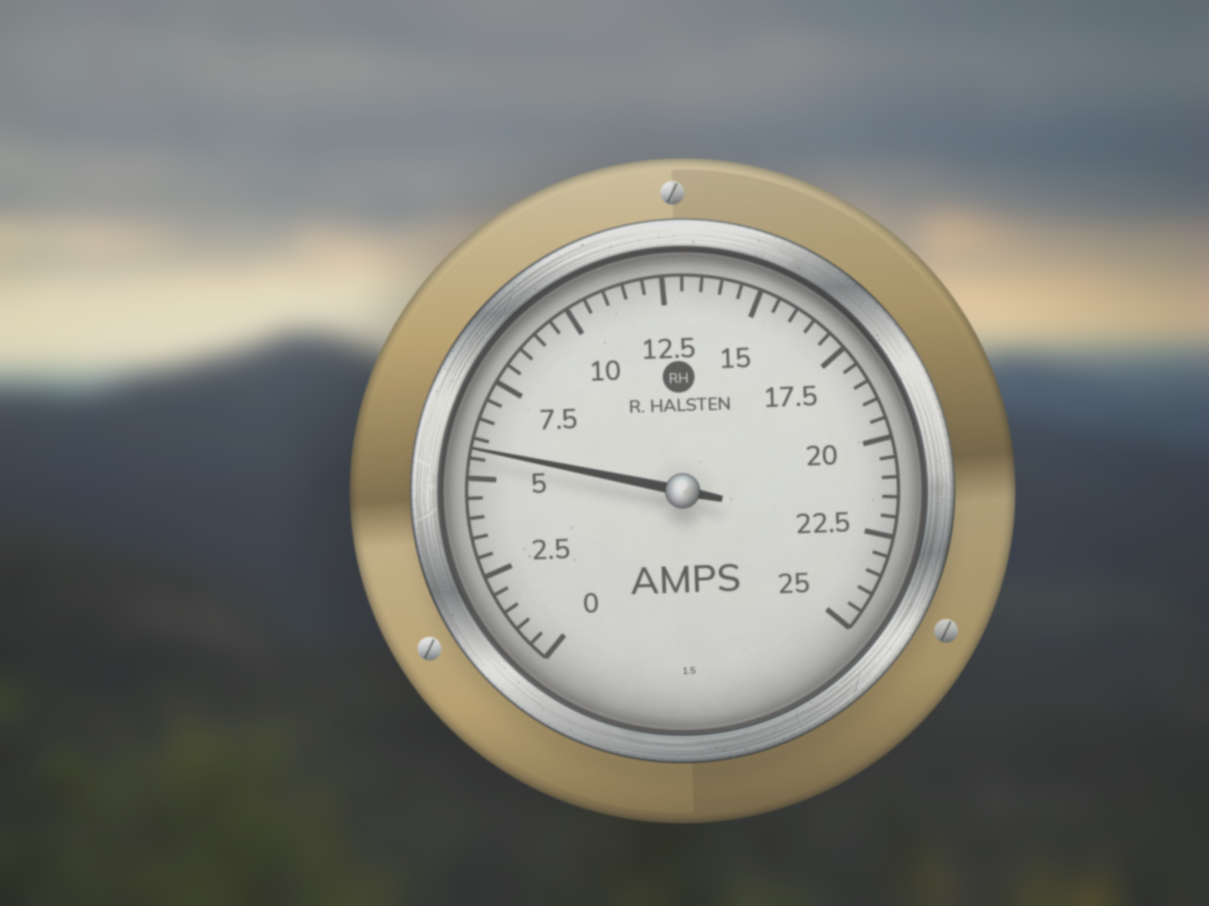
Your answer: 5.75 A
